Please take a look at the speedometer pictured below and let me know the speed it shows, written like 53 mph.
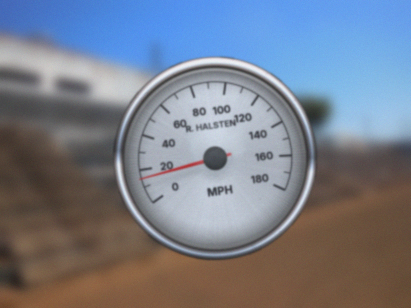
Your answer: 15 mph
